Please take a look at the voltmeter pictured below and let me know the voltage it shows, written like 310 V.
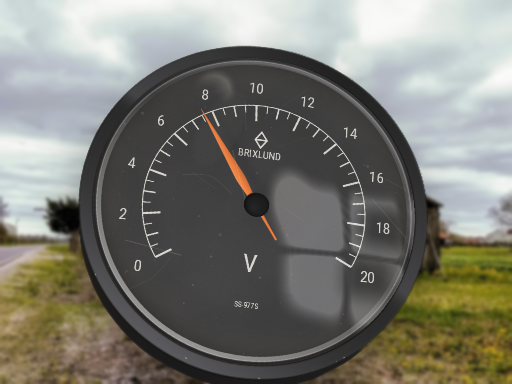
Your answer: 7.5 V
